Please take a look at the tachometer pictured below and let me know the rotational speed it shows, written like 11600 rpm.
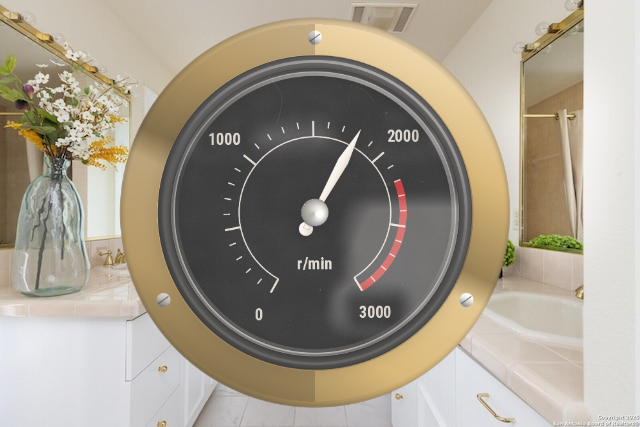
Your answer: 1800 rpm
